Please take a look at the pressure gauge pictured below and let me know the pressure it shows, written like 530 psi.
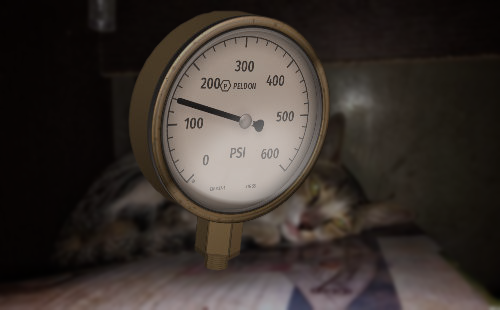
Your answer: 140 psi
